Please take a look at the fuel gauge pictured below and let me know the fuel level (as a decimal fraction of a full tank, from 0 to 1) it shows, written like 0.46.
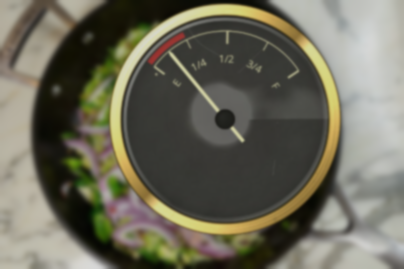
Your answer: 0.125
